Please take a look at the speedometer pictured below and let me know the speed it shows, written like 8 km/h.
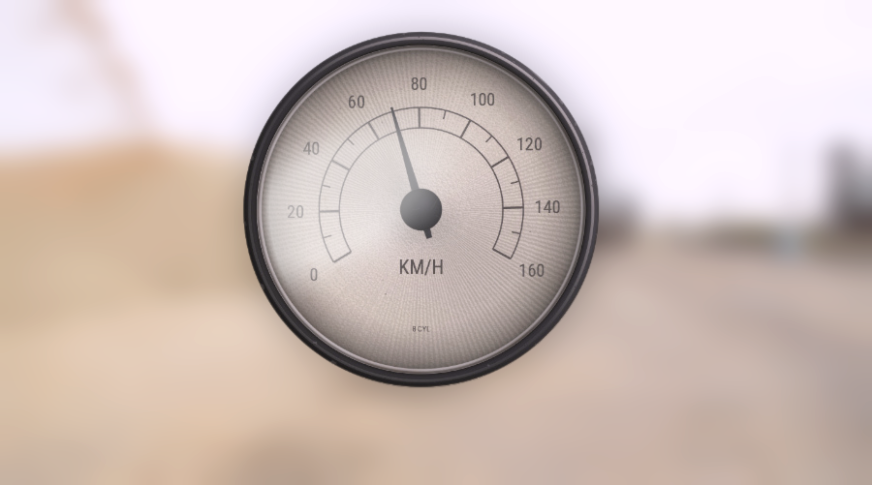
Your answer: 70 km/h
